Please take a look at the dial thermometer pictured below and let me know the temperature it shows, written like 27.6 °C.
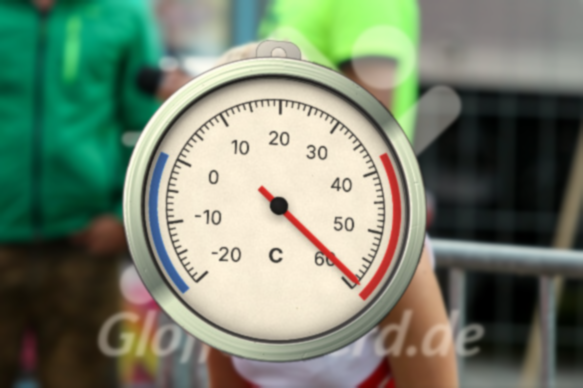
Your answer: 59 °C
